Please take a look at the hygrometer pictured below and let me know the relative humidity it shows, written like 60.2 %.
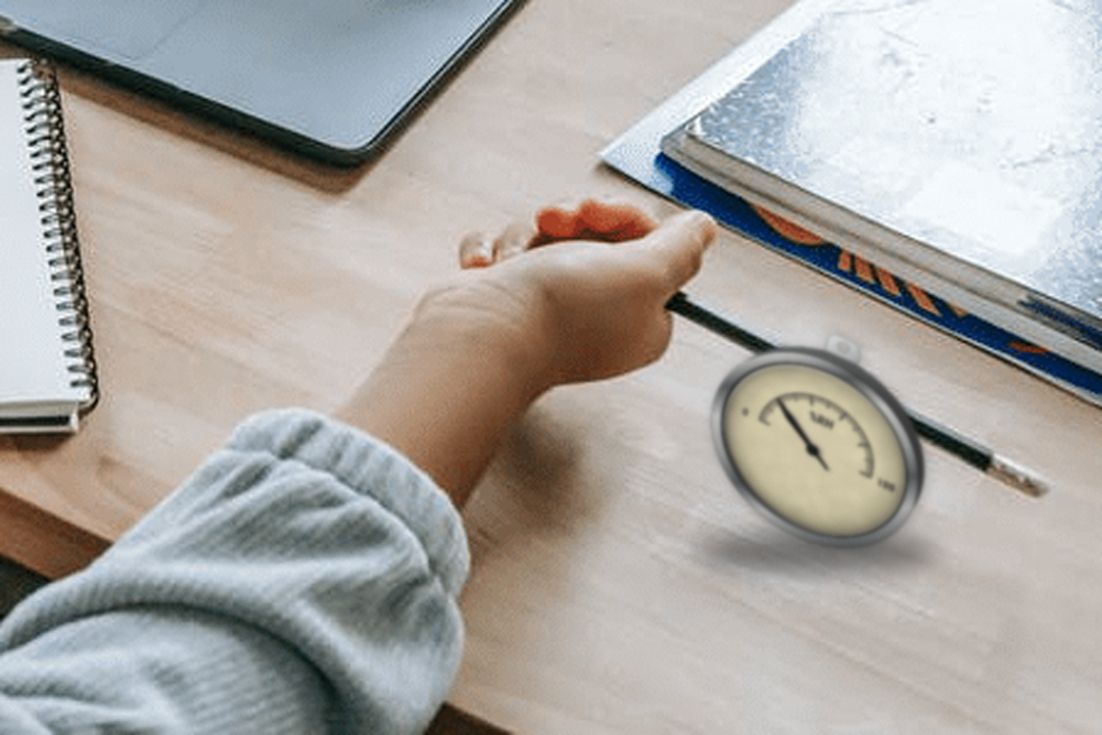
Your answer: 20 %
